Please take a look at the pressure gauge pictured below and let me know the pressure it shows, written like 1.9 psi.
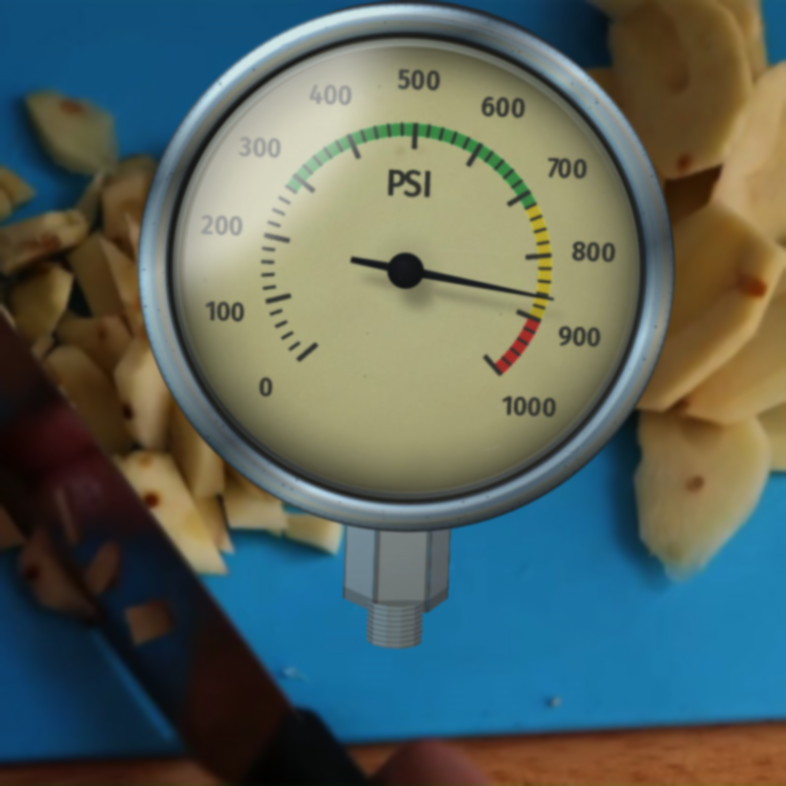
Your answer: 860 psi
